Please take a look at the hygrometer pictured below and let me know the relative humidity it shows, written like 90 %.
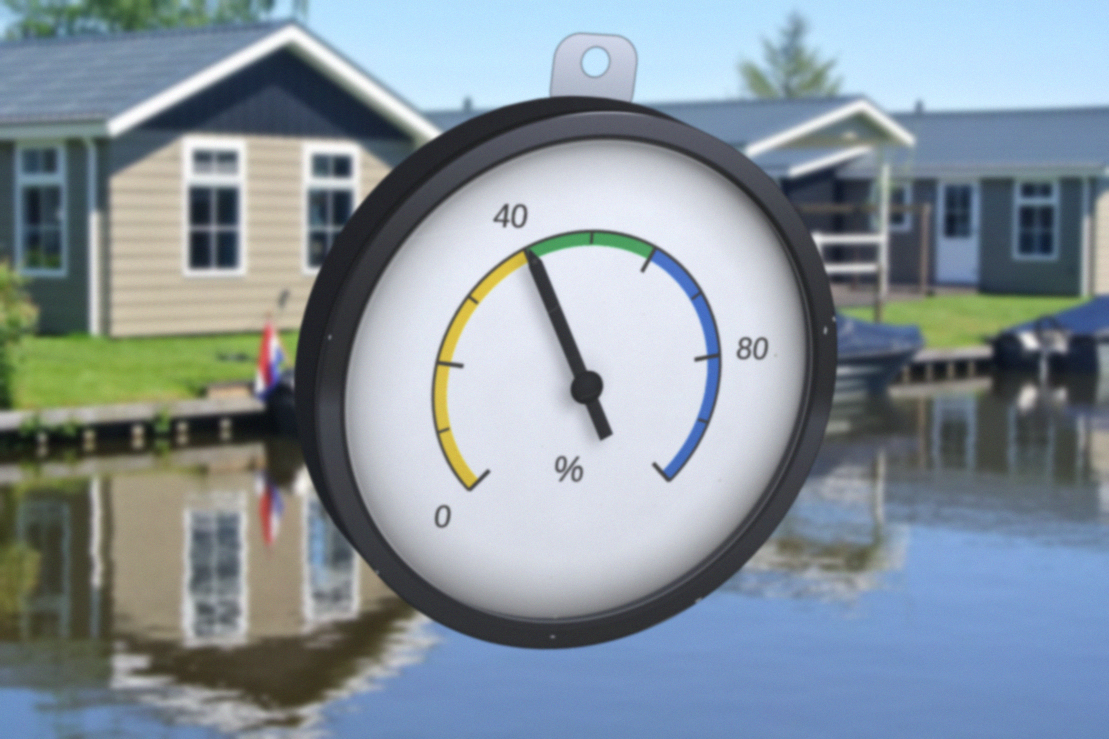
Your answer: 40 %
